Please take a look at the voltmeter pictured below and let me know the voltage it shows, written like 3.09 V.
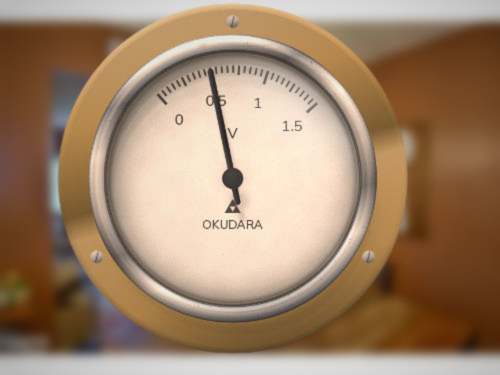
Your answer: 0.5 V
